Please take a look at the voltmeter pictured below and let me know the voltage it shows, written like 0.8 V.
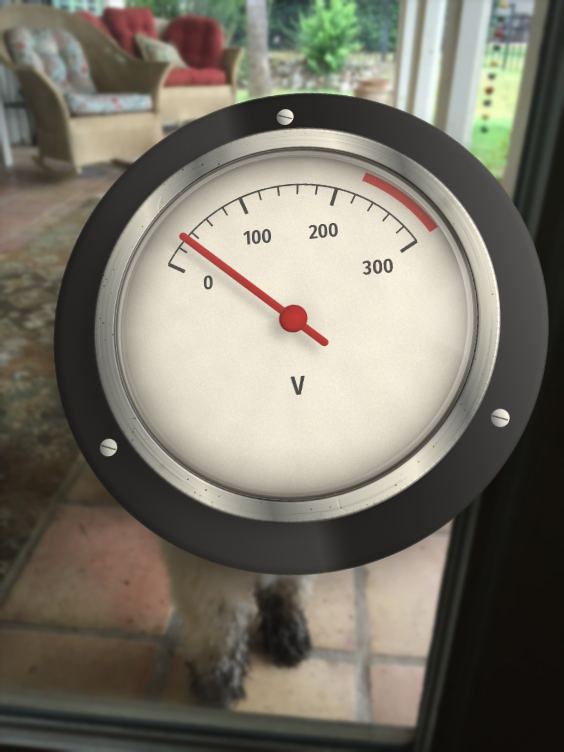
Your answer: 30 V
